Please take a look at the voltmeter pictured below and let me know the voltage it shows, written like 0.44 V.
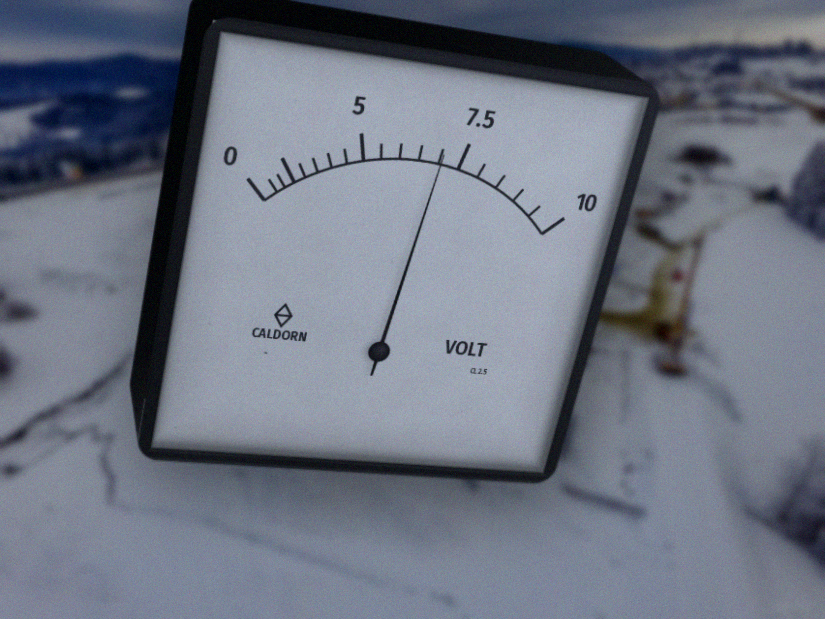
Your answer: 7 V
